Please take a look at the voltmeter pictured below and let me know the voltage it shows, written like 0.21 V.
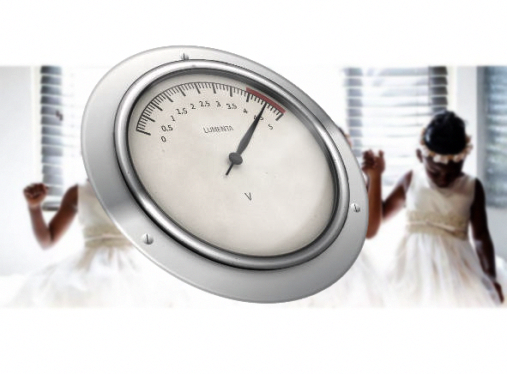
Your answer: 4.5 V
